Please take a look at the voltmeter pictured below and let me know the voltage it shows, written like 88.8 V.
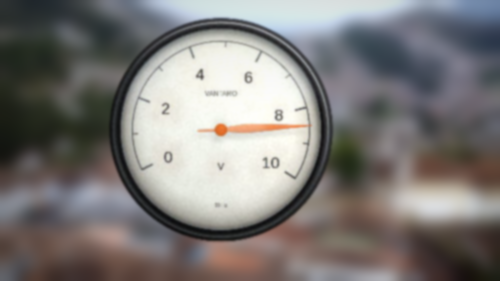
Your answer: 8.5 V
